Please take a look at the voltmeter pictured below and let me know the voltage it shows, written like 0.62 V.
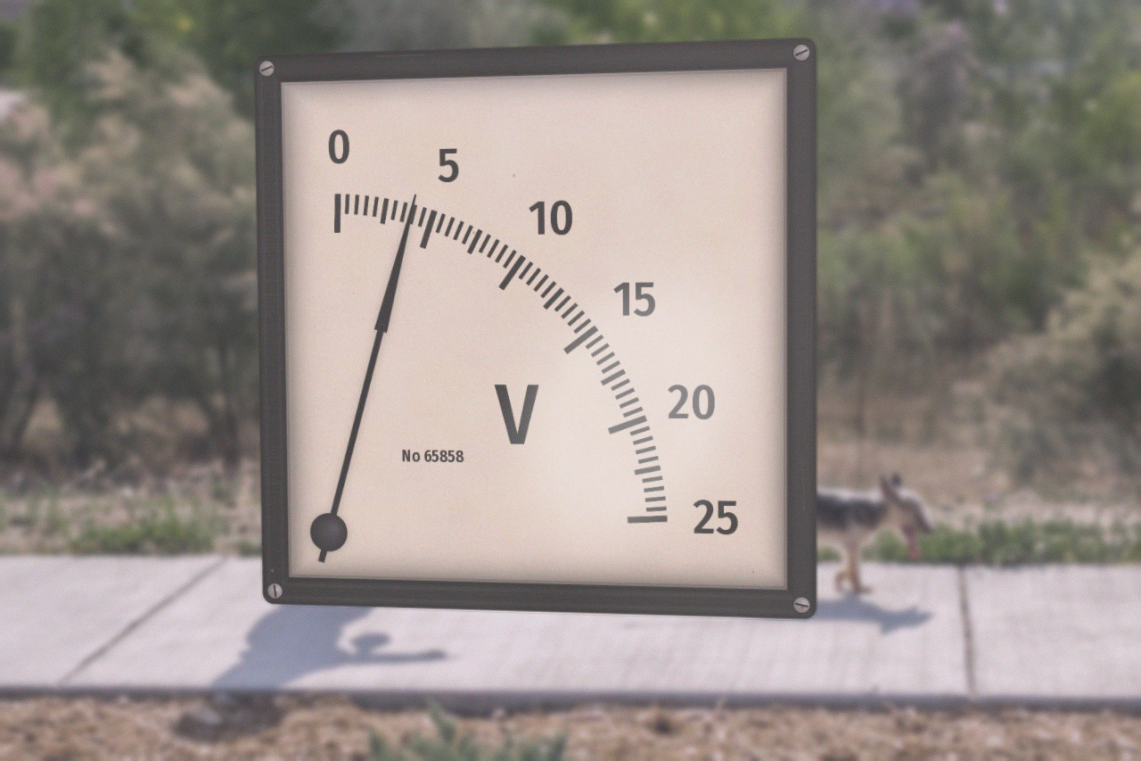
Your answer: 4 V
